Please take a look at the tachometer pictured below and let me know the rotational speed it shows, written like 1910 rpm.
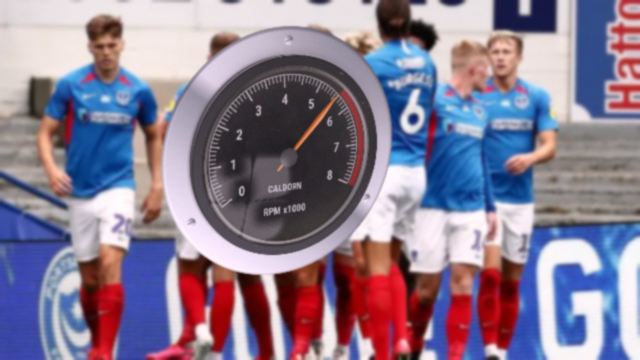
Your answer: 5500 rpm
